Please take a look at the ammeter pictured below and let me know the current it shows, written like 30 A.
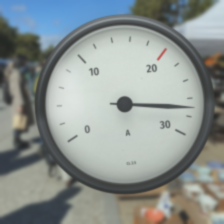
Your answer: 27 A
